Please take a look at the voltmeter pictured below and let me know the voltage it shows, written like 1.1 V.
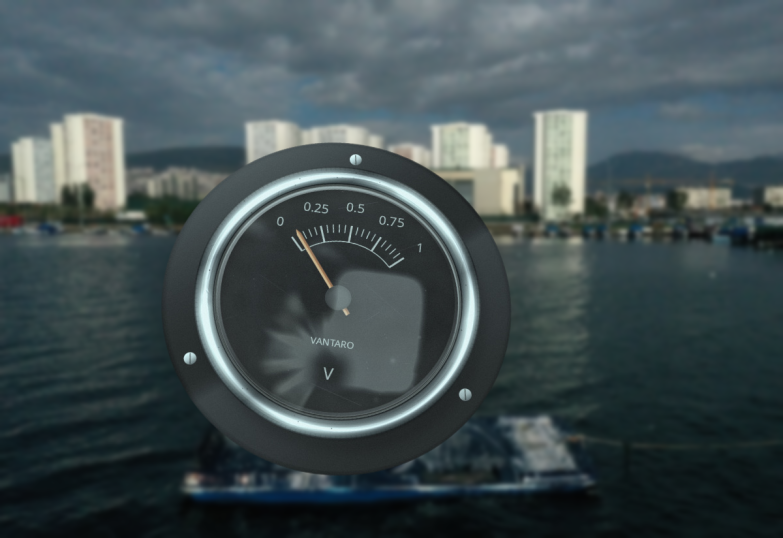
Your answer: 0.05 V
